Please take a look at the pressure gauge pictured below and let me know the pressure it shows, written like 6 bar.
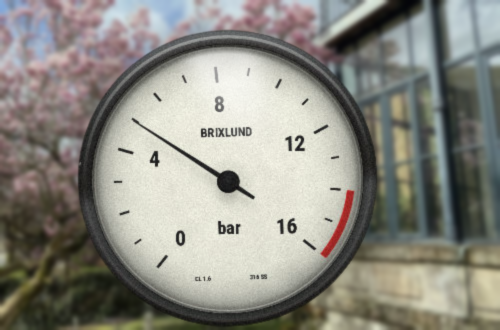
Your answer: 5 bar
